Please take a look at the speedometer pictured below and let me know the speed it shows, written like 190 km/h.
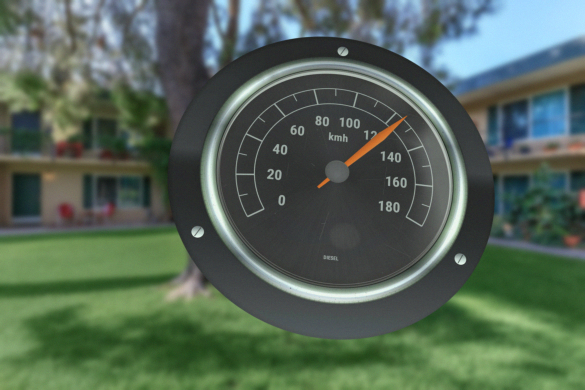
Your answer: 125 km/h
